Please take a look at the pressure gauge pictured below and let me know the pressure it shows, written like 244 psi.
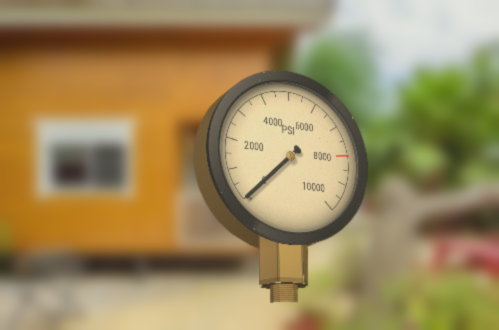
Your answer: 0 psi
